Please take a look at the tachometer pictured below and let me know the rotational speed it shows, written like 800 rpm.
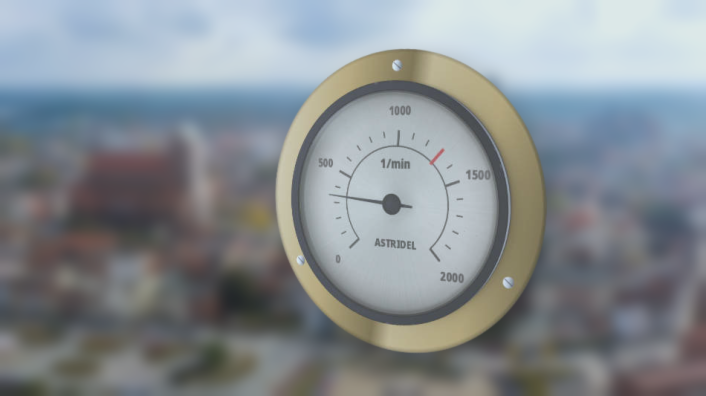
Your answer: 350 rpm
